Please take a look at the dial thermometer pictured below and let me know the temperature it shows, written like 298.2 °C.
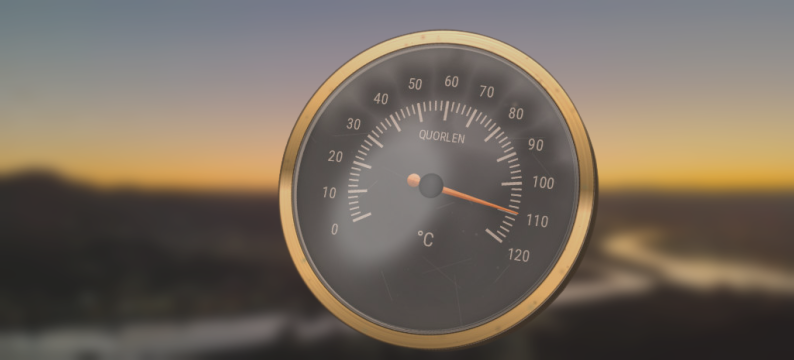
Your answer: 110 °C
